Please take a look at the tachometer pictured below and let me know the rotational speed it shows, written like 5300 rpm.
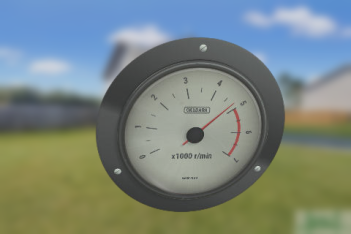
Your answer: 4750 rpm
